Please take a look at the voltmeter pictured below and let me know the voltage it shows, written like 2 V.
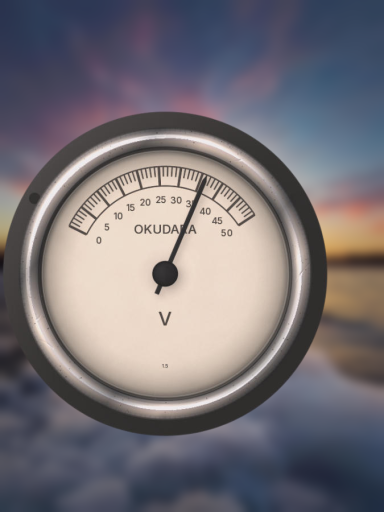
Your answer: 36 V
